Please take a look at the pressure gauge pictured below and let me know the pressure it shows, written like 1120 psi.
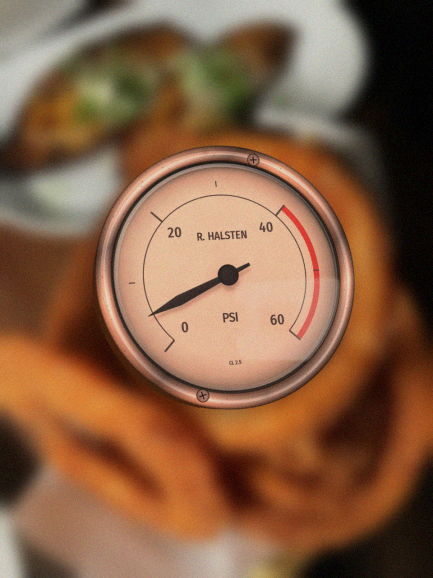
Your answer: 5 psi
